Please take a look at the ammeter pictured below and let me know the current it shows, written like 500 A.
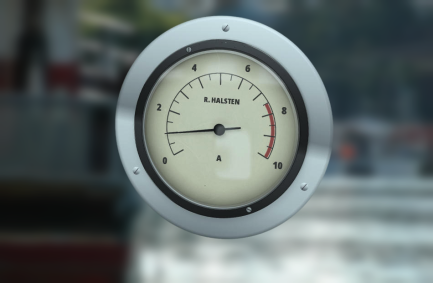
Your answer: 1 A
